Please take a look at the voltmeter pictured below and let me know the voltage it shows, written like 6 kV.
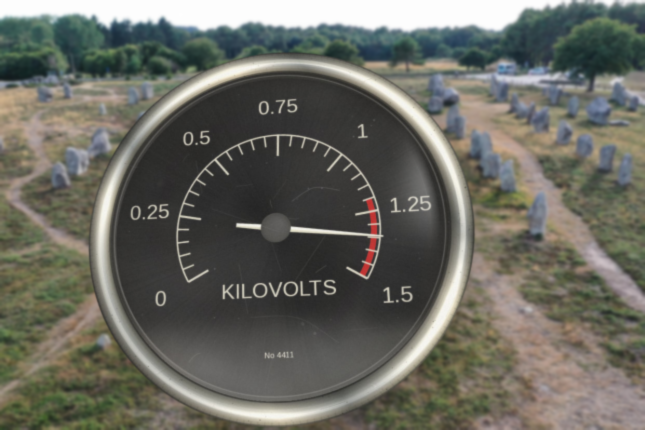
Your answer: 1.35 kV
